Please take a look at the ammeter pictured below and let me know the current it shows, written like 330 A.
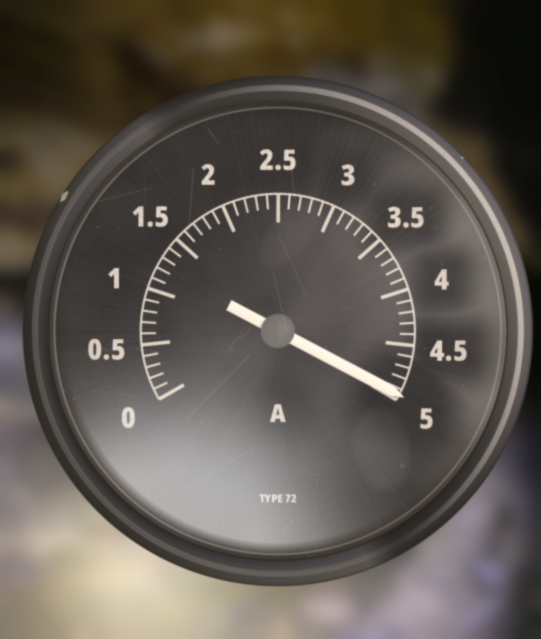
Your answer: 4.95 A
